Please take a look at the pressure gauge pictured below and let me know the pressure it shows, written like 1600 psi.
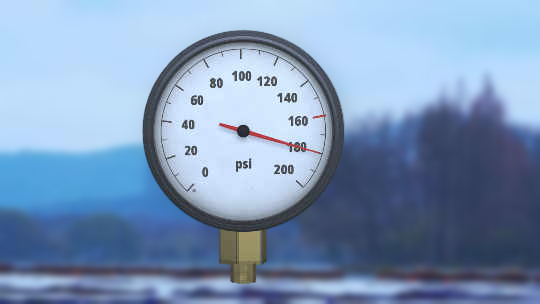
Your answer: 180 psi
